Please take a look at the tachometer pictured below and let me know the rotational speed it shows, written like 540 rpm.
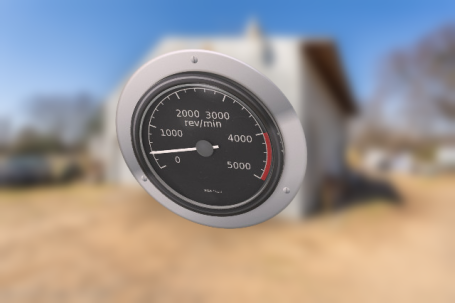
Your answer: 400 rpm
